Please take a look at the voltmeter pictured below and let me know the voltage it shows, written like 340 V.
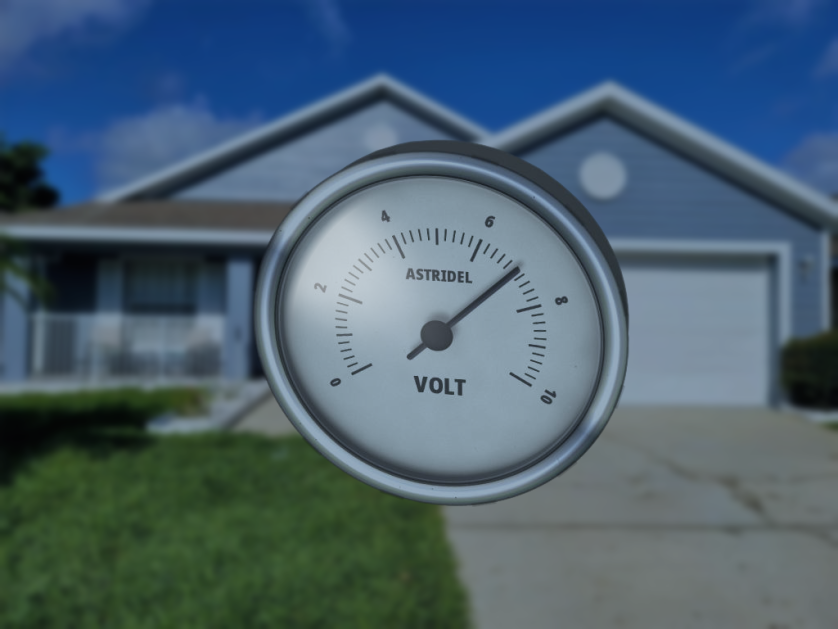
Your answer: 7 V
